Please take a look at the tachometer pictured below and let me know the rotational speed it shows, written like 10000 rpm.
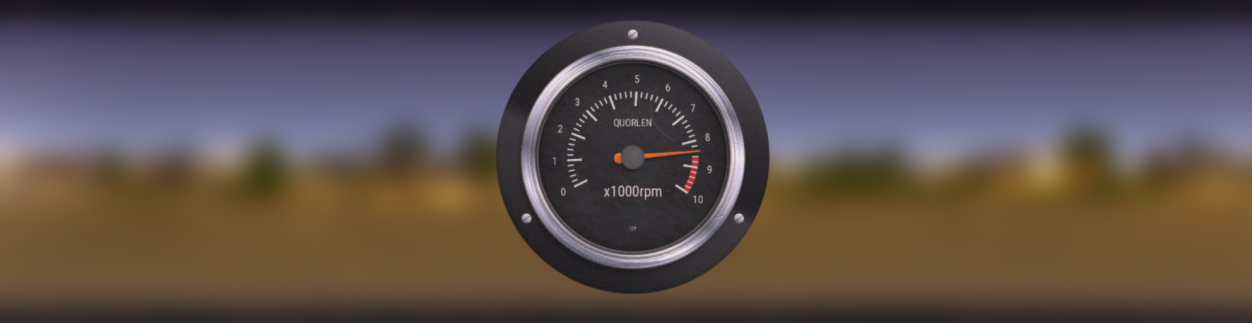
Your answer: 8400 rpm
